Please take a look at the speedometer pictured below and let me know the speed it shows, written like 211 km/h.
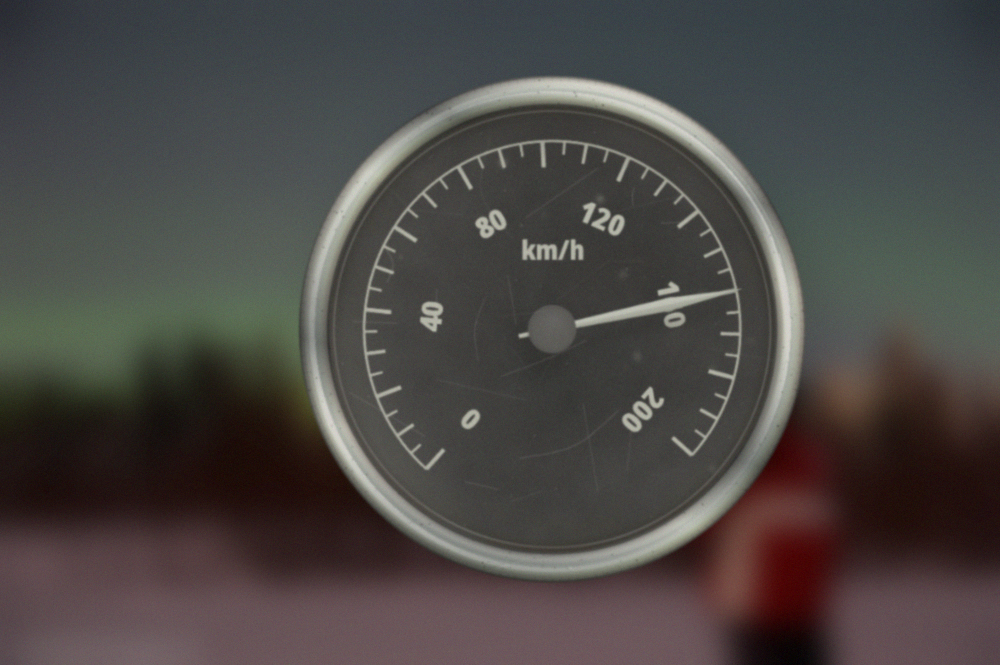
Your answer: 160 km/h
